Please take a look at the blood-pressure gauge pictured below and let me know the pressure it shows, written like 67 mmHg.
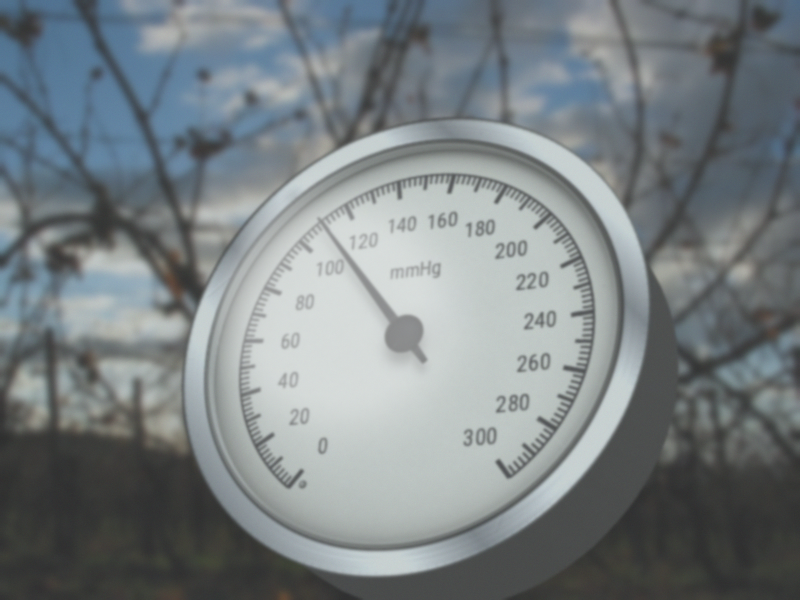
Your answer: 110 mmHg
